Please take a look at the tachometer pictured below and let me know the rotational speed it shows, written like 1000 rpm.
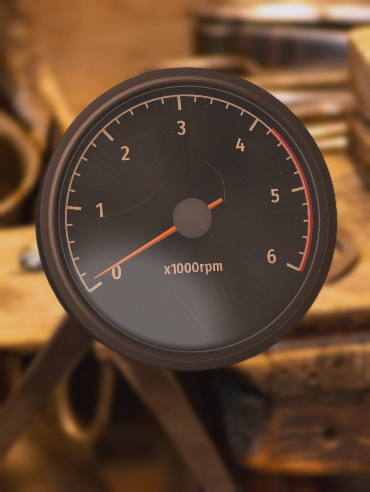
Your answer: 100 rpm
